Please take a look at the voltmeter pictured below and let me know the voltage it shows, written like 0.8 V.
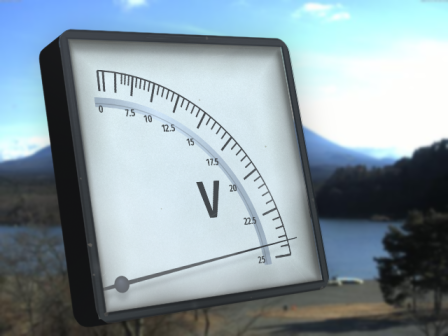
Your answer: 24.25 V
